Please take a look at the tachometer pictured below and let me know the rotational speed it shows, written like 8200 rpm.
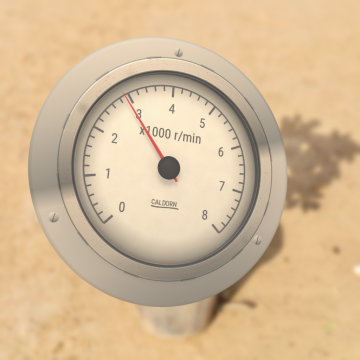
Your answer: 2900 rpm
